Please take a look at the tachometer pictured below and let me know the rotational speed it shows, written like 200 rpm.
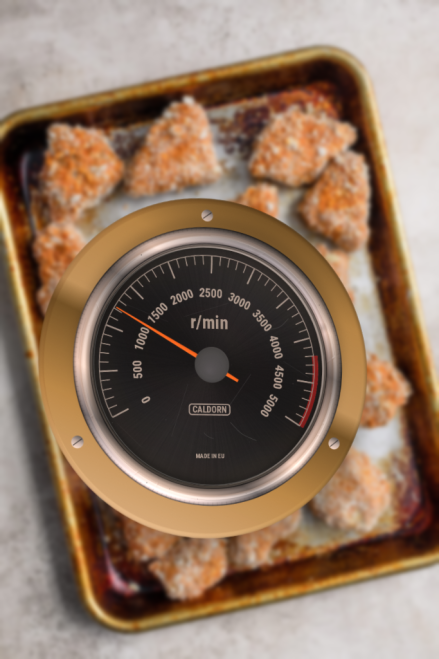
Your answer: 1200 rpm
